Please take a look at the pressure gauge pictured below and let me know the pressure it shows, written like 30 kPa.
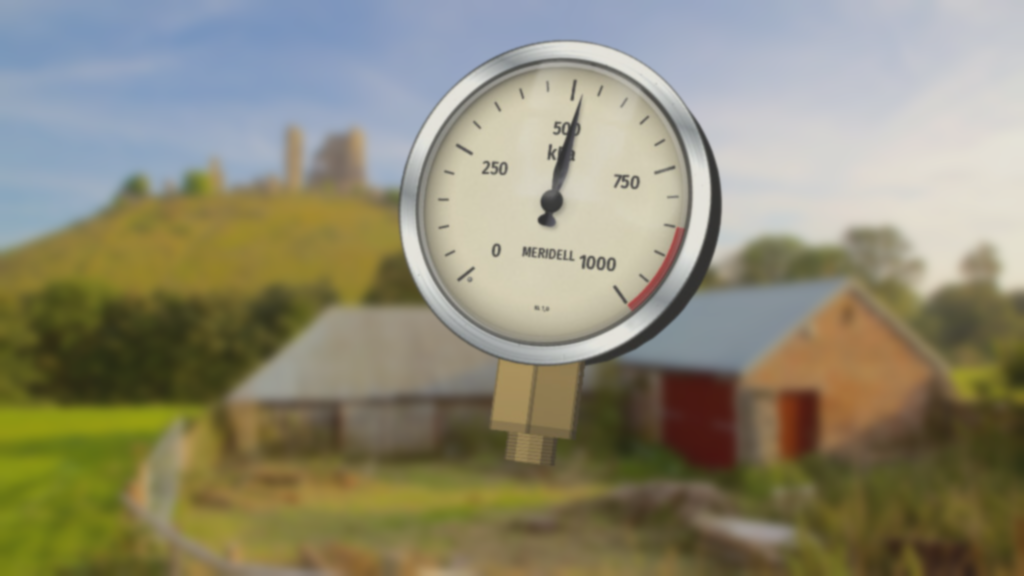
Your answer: 525 kPa
